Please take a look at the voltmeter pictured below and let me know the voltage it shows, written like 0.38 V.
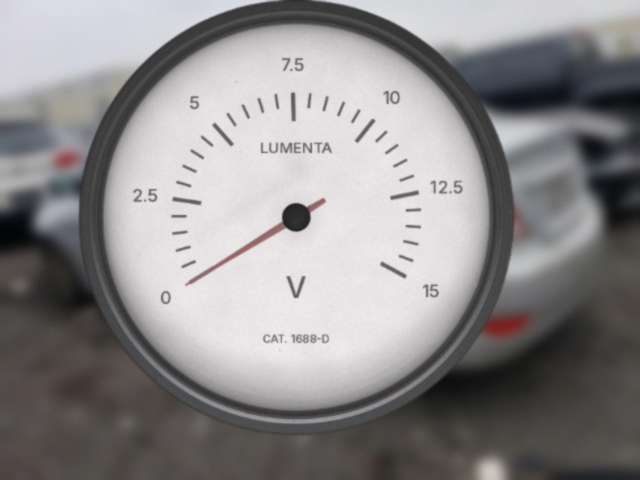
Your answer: 0 V
